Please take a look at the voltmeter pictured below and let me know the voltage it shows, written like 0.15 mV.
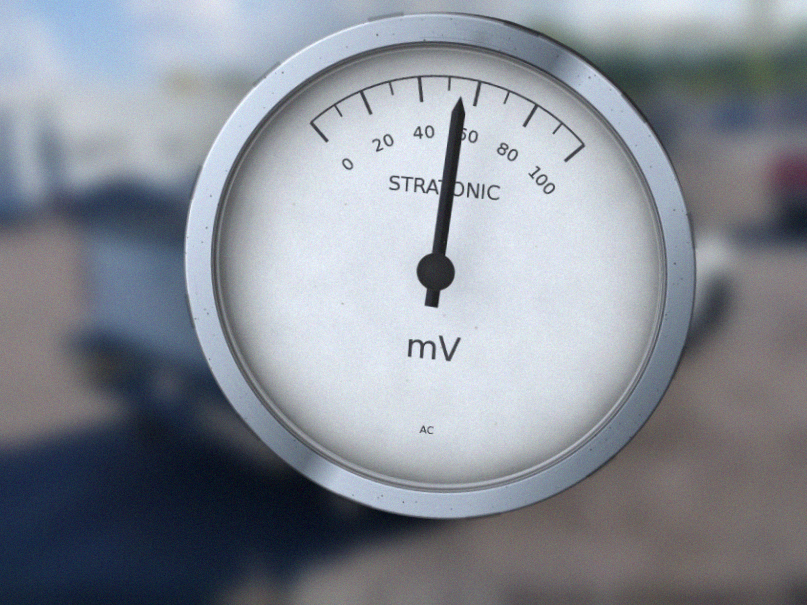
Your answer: 55 mV
